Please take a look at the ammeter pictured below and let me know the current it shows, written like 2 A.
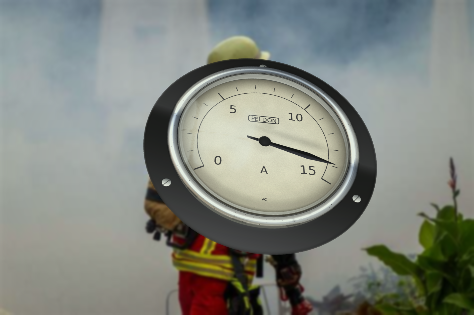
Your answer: 14 A
